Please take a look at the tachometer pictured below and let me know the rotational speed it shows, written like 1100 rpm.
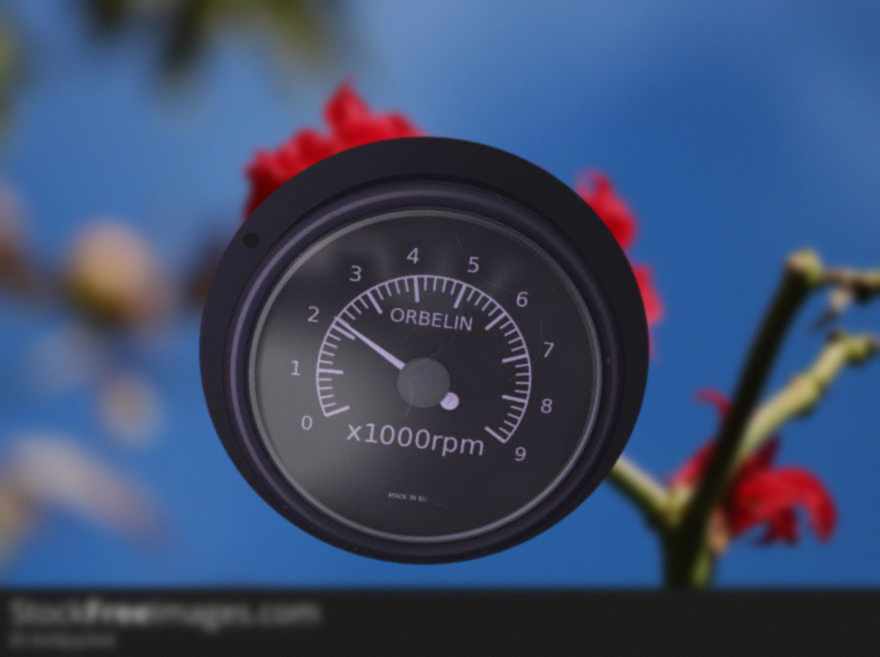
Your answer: 2200 rpm
